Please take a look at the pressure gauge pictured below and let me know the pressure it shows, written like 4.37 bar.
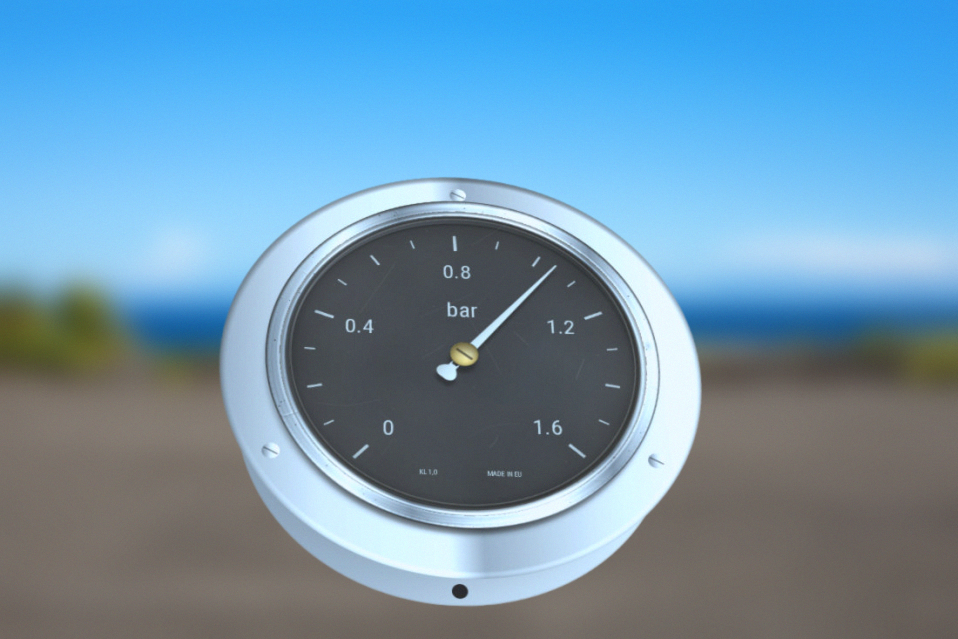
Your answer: 1.05 bar
